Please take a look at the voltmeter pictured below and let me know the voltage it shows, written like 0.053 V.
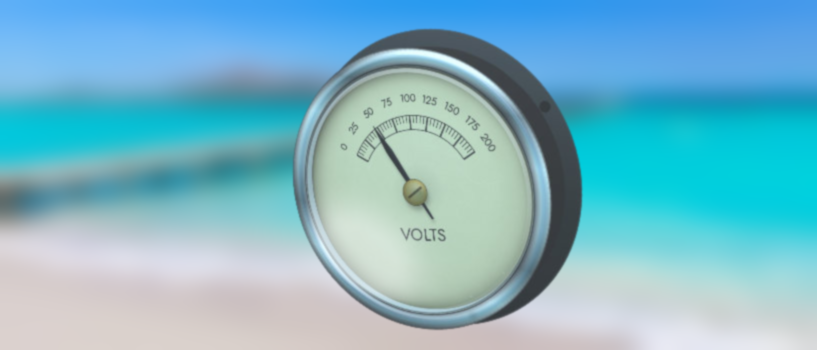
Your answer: 50 V
